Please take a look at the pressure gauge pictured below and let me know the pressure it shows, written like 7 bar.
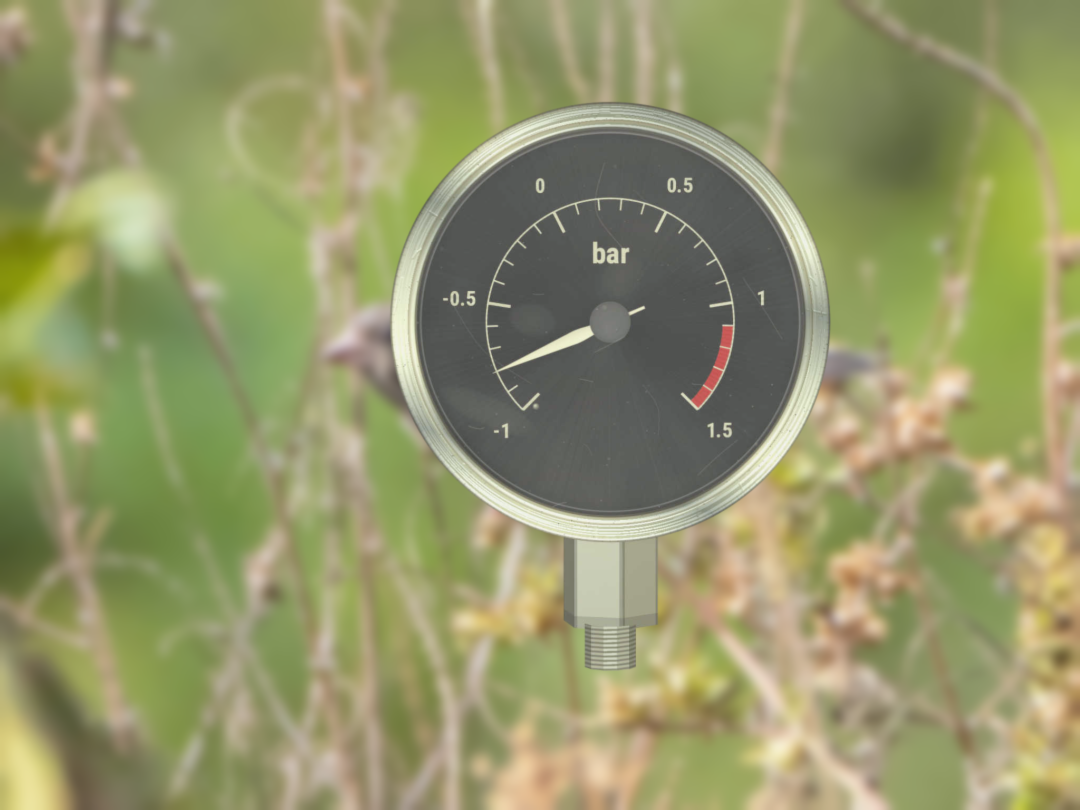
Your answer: -0.8 bar
